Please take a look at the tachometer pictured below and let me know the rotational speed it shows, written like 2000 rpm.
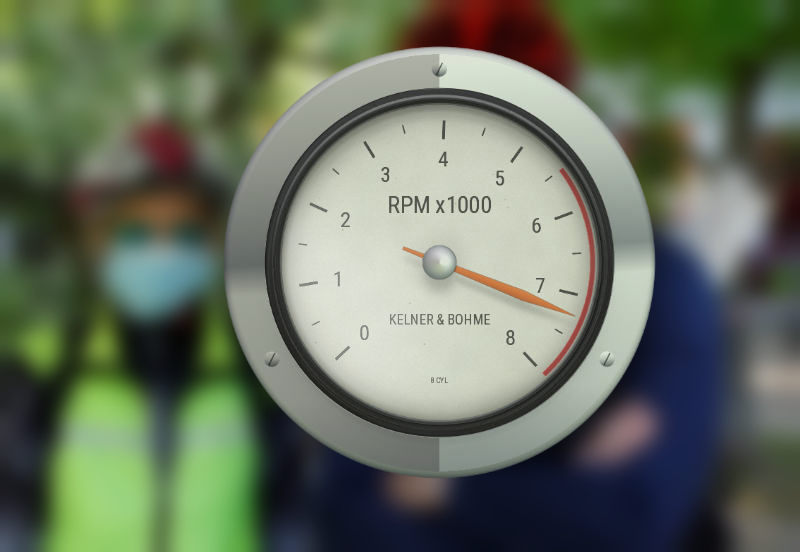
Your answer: 7250 rpm
